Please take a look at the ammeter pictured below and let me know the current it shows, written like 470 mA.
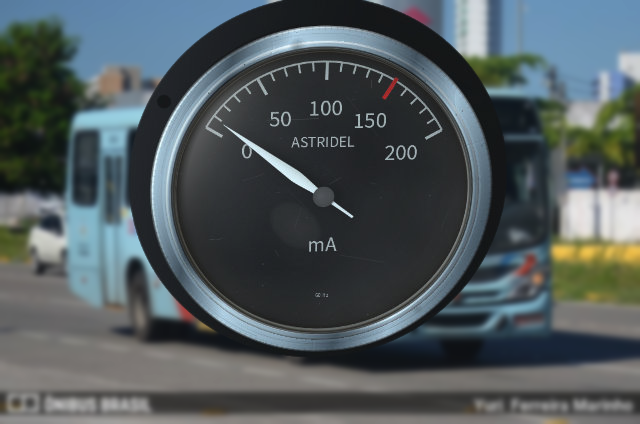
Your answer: 10 mA
